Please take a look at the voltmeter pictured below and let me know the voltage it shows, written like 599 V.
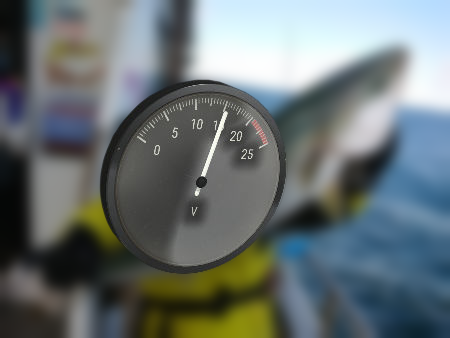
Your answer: 15 V
